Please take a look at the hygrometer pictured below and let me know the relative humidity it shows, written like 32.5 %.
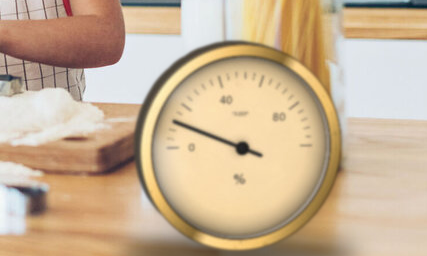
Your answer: 12 %
